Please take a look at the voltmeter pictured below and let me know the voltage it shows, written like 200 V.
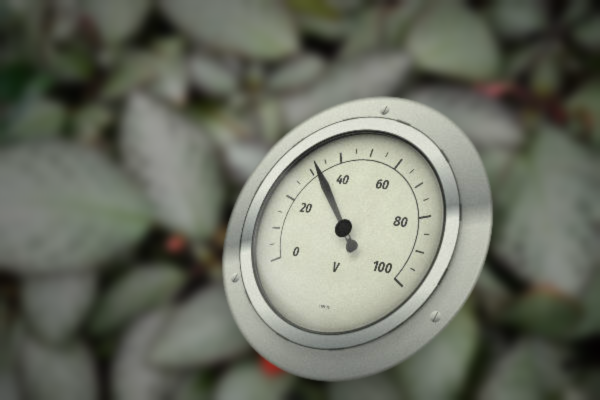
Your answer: 32.5 V
